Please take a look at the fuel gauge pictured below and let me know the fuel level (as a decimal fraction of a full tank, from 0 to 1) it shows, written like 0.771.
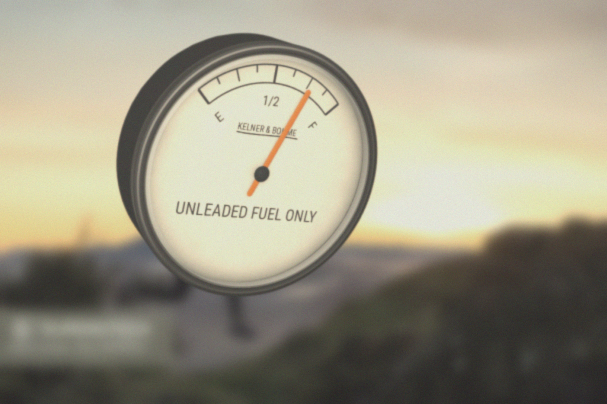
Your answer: 0.75
